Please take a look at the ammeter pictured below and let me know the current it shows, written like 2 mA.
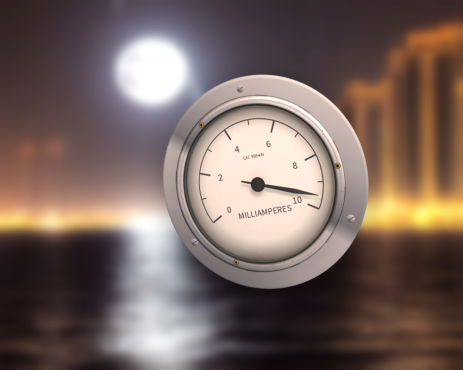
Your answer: 9.5 mA
